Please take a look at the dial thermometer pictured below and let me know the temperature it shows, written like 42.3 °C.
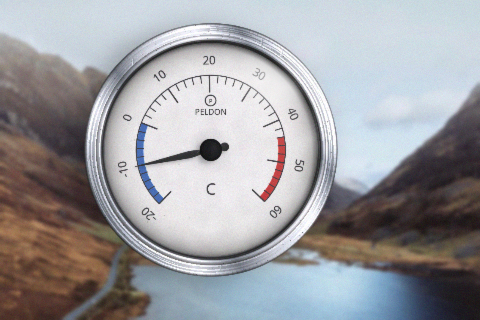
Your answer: -10 °C
